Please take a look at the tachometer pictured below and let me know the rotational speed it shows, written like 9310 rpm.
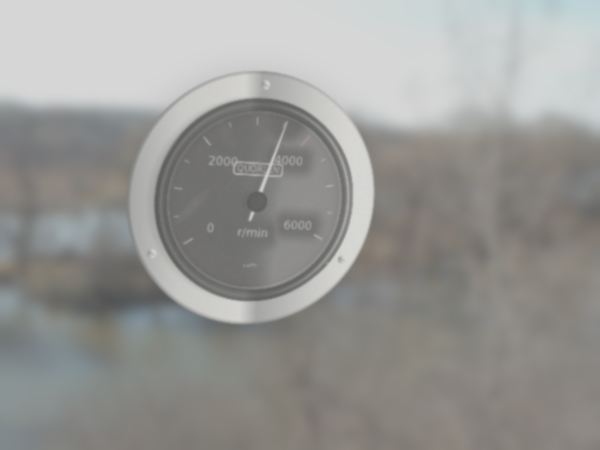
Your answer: 3500 rpm
